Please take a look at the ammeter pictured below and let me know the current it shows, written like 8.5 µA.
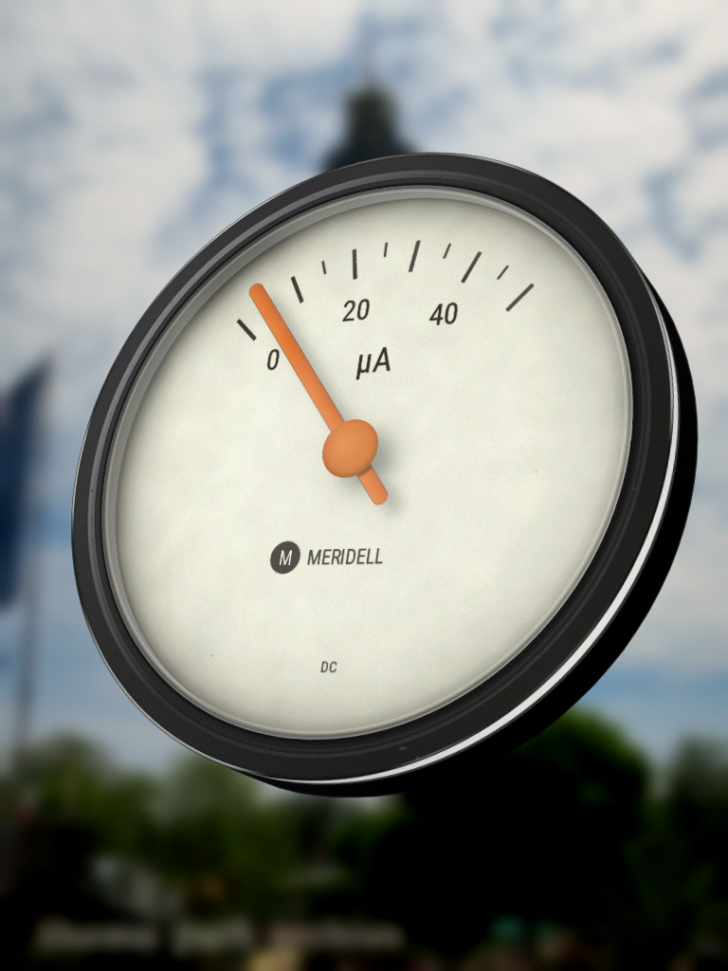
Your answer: 5 µA
